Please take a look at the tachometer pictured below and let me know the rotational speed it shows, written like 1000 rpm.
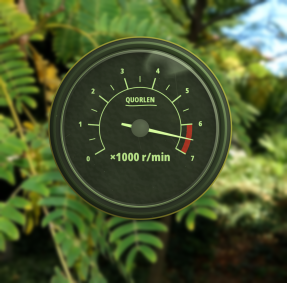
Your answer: 6500 rpm
